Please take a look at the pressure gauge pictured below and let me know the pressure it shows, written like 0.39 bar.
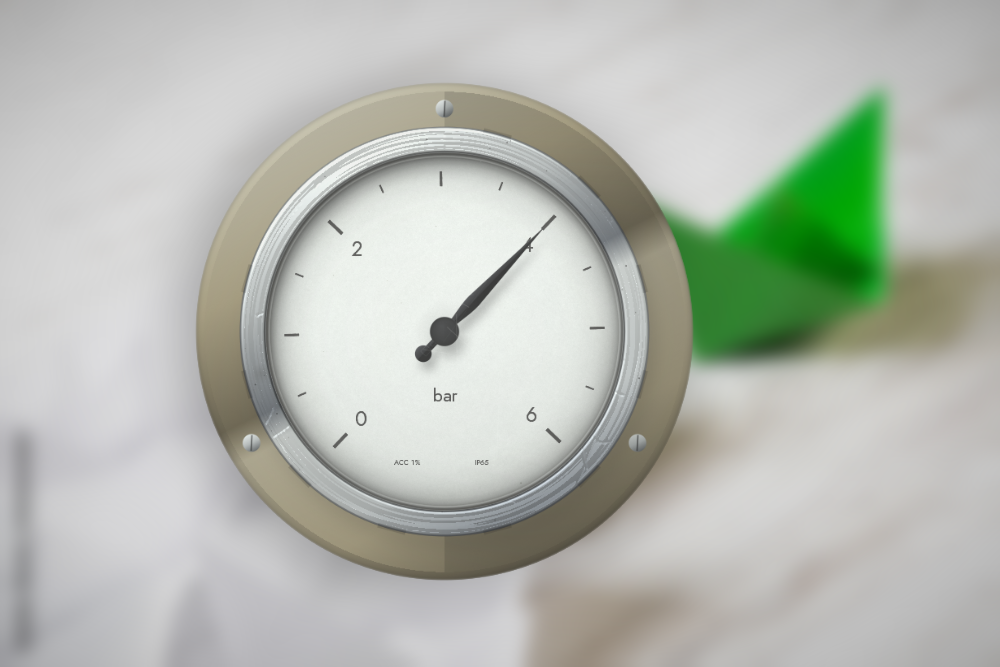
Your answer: 4 bar
